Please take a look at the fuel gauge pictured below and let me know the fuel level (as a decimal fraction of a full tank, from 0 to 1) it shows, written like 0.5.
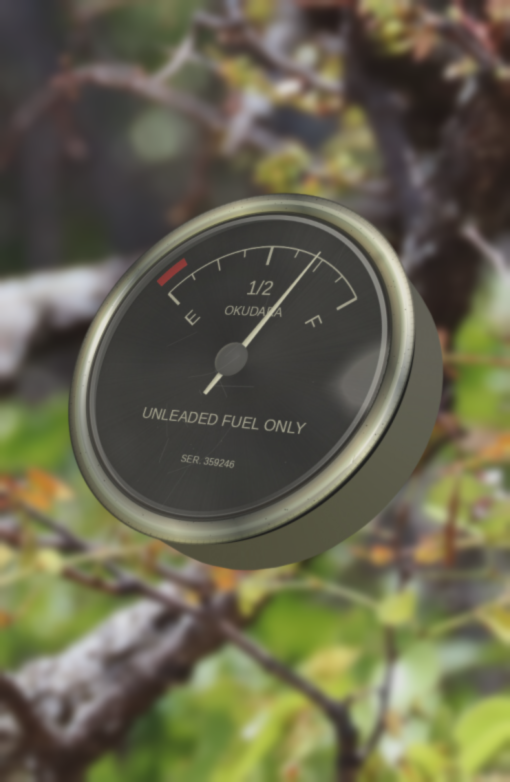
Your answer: 0.75
